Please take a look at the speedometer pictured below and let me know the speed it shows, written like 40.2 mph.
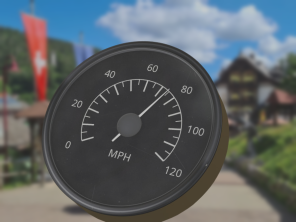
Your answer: 75 mph
